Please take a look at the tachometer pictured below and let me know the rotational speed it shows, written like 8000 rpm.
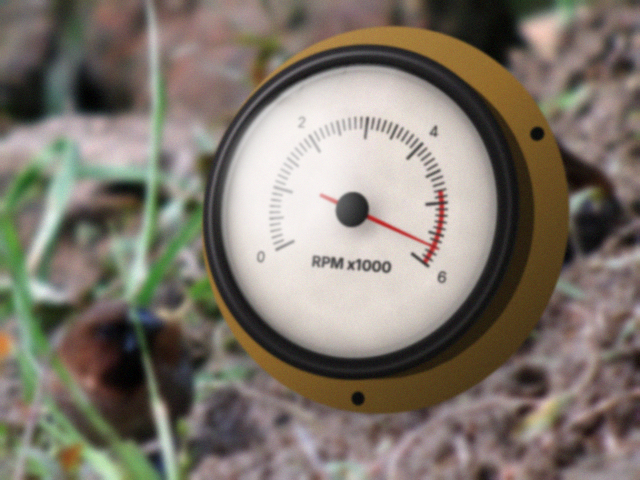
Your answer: 5700 rpm
